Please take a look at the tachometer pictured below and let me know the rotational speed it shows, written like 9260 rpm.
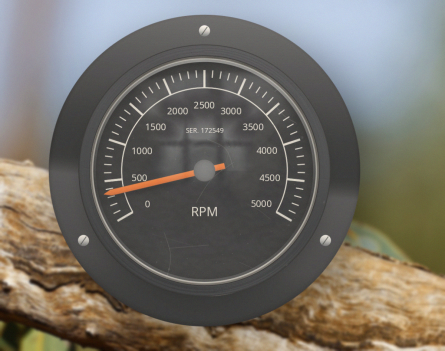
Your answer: 350 rpm
